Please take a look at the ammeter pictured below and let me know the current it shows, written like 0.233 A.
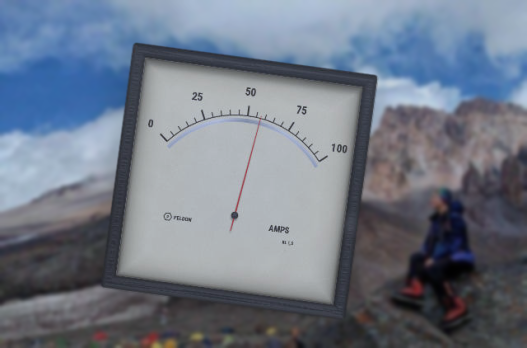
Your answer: 57.5 A
